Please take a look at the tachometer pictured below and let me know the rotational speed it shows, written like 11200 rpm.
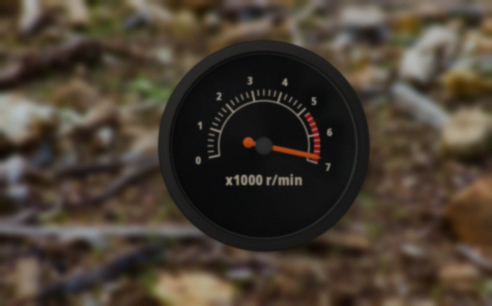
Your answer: 6800 rpm
